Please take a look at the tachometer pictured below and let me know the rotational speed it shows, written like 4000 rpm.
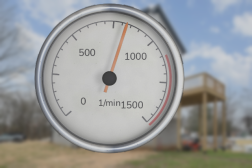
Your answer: 825 rpm
